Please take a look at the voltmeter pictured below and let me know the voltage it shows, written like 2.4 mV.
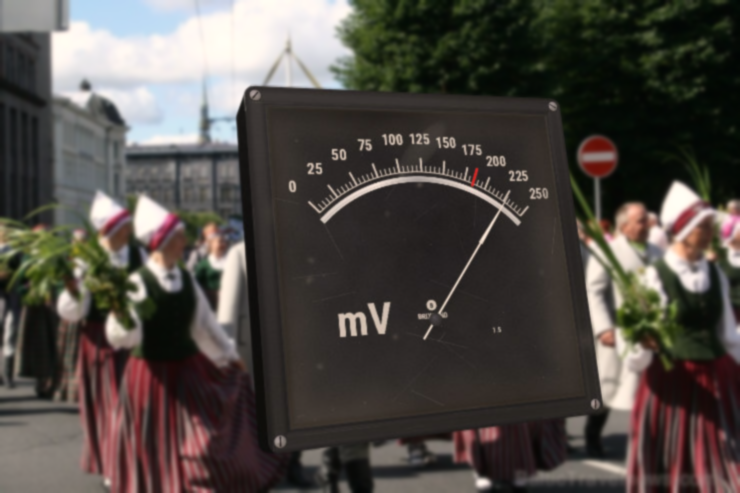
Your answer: 225 mV
